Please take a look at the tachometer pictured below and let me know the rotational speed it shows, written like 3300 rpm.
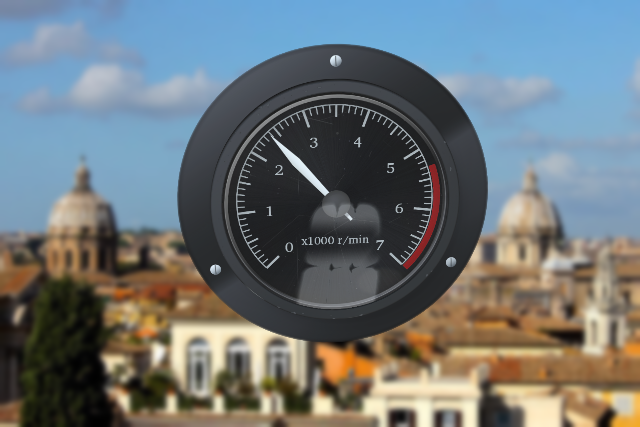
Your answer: 2400 rpm
